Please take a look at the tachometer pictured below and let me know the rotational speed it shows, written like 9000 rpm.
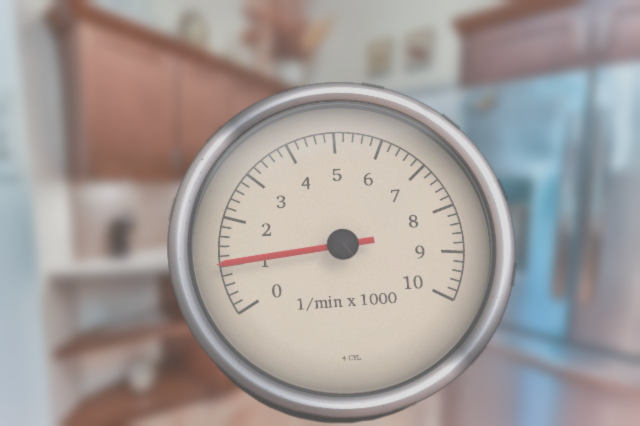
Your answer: 1000 rpm
